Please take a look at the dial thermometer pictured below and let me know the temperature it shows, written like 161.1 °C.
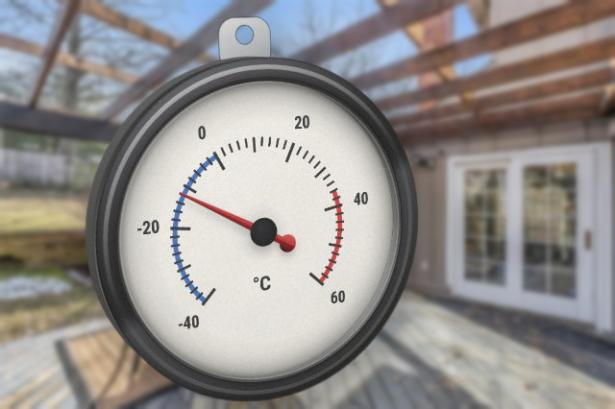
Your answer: -12 °C
